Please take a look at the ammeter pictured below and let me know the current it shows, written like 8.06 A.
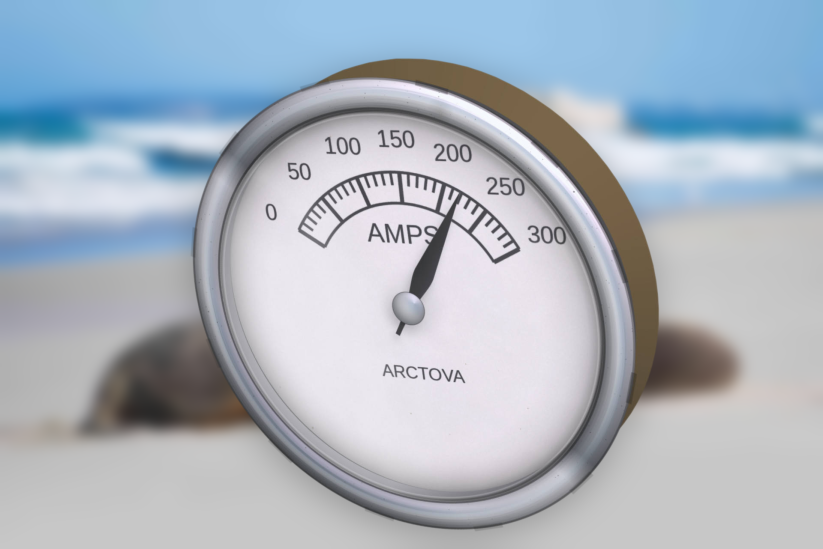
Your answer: 220 A
